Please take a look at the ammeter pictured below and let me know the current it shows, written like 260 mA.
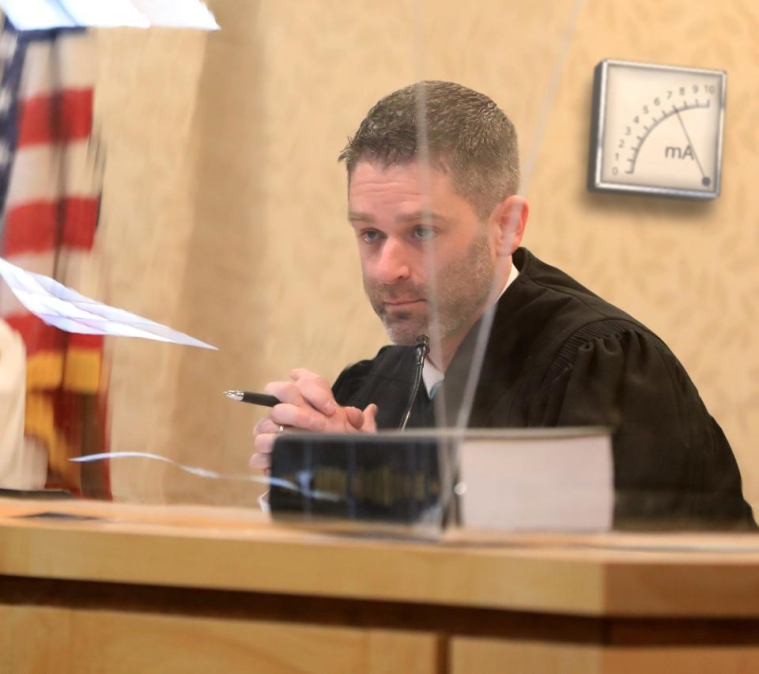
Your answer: 7 mA
